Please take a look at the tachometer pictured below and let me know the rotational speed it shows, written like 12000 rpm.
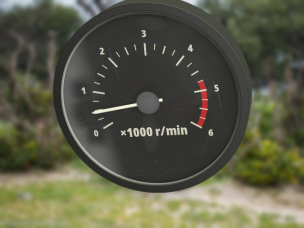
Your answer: 500 rpm
